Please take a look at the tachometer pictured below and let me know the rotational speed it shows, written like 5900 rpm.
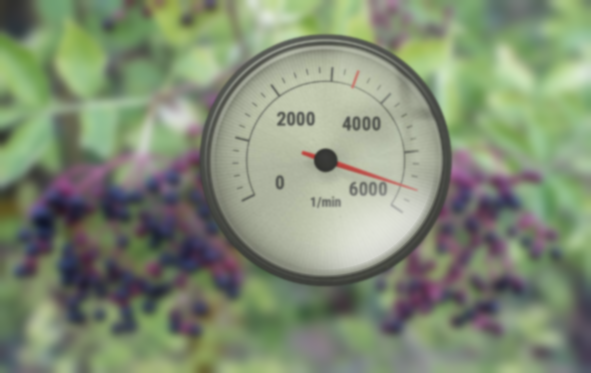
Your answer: 5600 rpm
